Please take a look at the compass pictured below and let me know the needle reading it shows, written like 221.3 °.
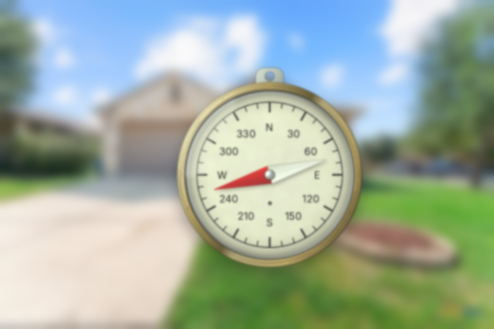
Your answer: 255 °
